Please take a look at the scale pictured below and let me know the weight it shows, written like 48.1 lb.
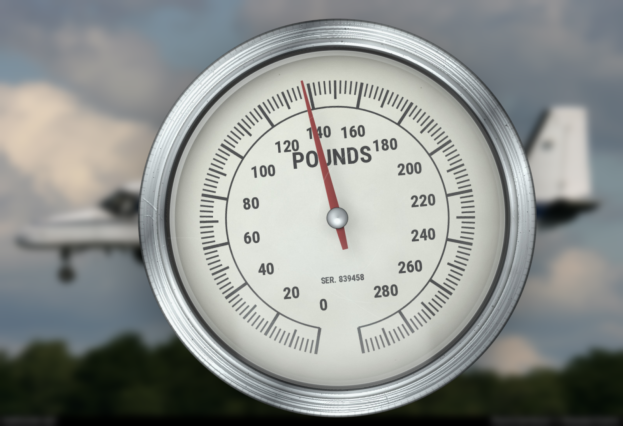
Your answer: 138 lb
